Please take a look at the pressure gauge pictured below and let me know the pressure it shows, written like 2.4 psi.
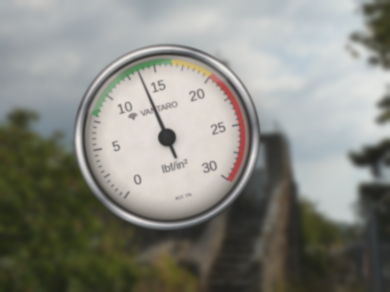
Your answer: 13.5 psi
